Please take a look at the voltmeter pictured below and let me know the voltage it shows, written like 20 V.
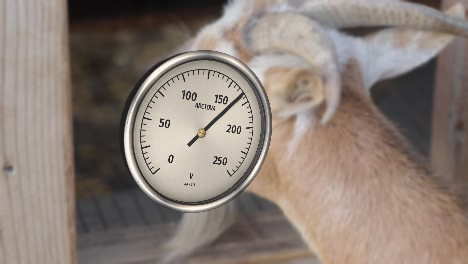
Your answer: 165 V
